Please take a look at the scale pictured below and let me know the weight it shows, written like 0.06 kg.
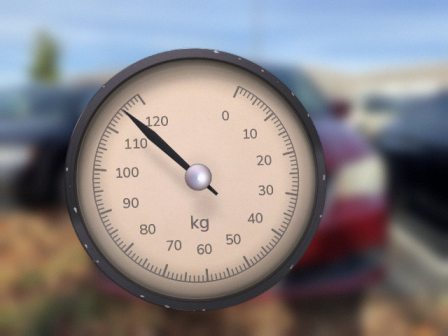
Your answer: 115 kg
